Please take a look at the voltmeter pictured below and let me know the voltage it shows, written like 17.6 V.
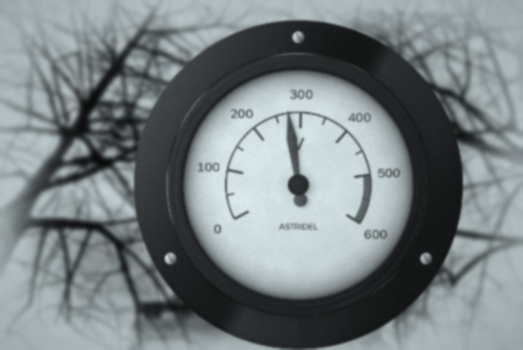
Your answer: 275 V
